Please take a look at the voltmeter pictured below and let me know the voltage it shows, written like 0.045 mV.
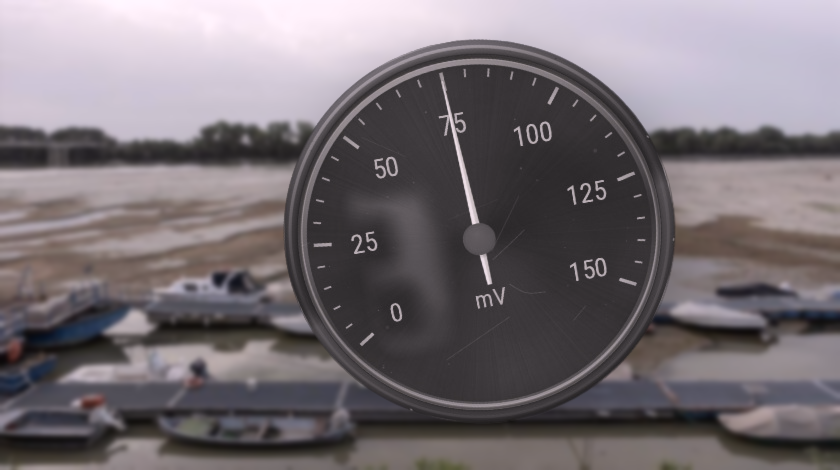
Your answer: 75 mV
